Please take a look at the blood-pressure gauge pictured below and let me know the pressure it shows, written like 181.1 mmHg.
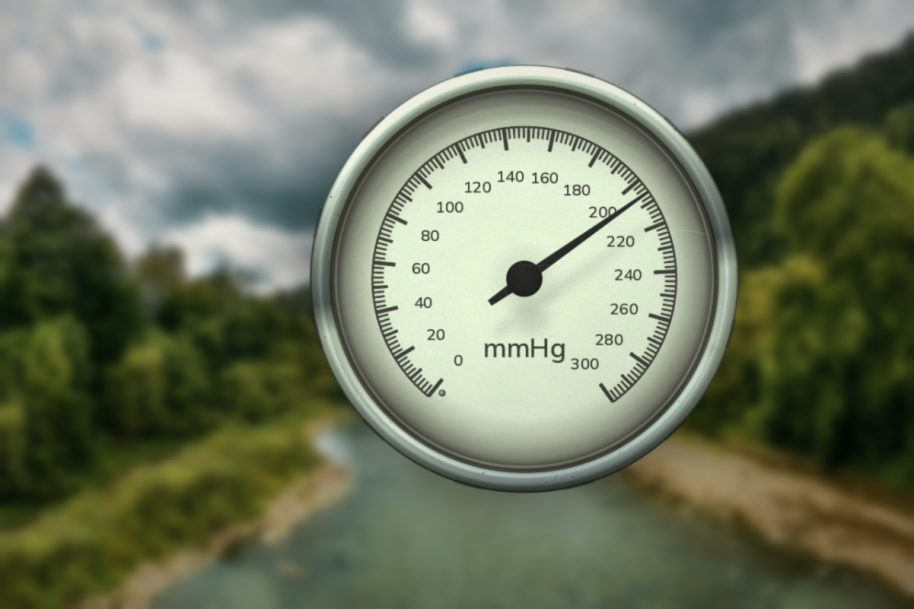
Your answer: 206 mmHg
